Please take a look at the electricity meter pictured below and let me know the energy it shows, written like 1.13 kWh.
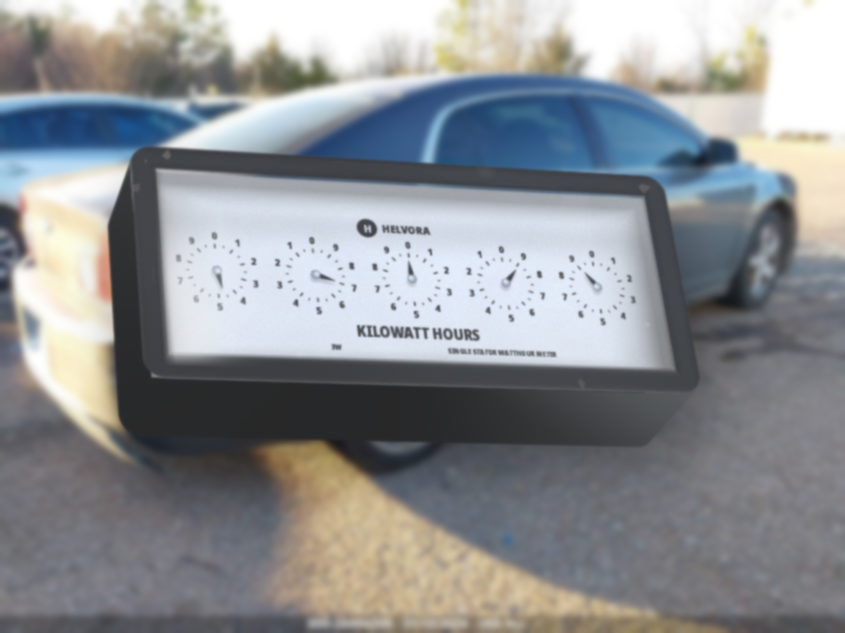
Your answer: 46989 kWh
